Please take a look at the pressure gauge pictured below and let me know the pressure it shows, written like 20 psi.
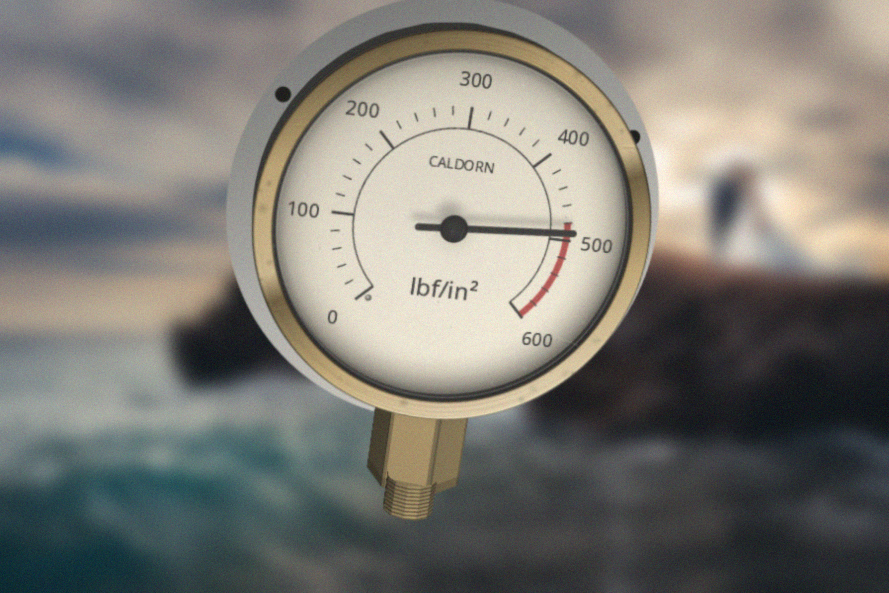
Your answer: 490 psi
